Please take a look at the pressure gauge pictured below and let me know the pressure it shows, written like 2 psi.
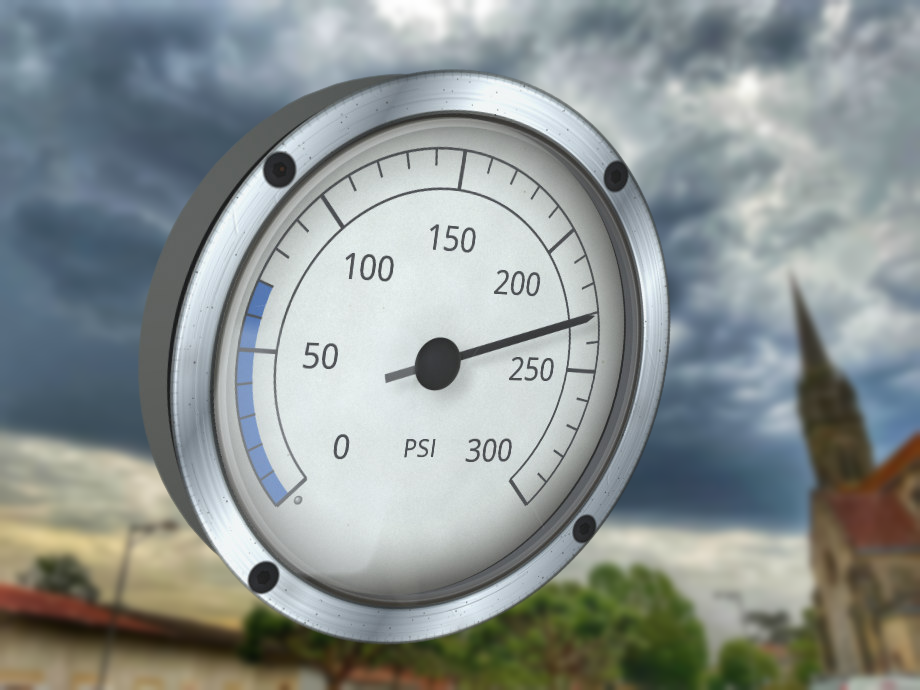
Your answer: 230 psi
